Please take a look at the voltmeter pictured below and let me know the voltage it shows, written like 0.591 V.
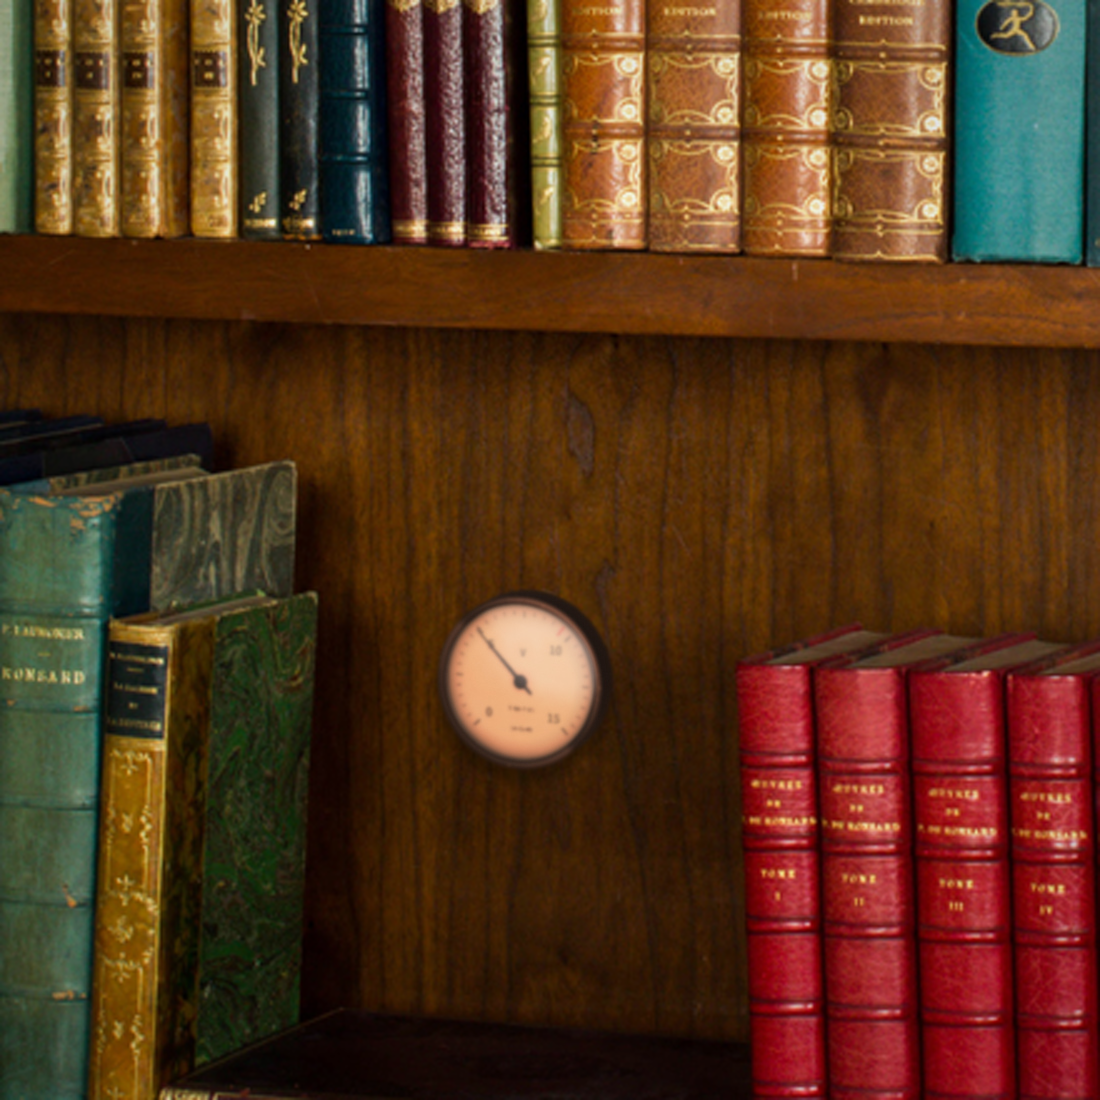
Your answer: 5 V
